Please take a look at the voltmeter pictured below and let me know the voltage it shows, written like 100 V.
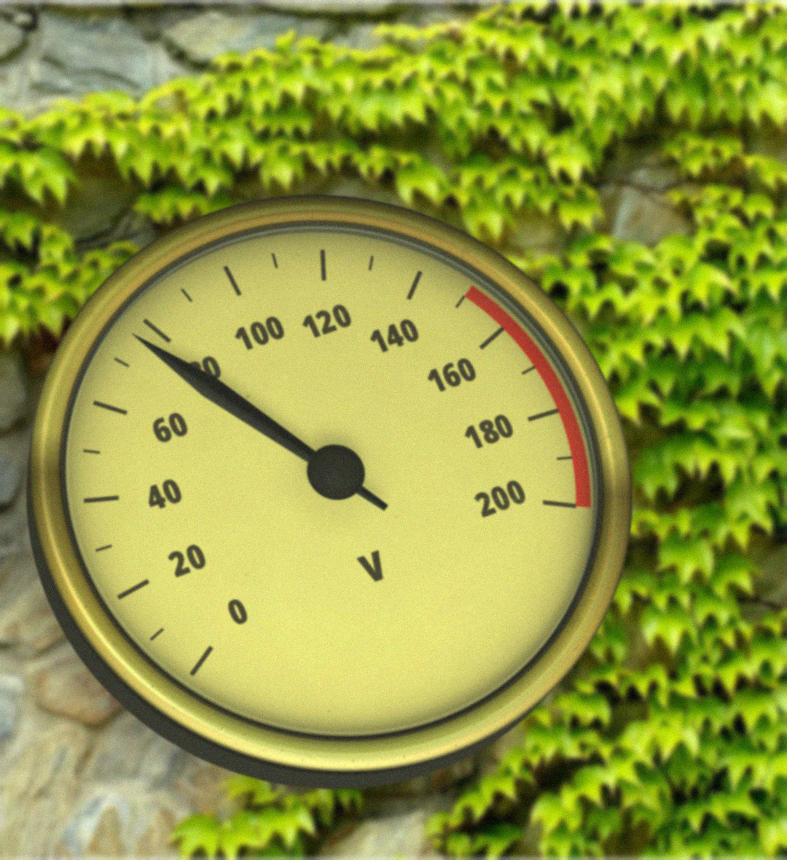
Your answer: 75 V
